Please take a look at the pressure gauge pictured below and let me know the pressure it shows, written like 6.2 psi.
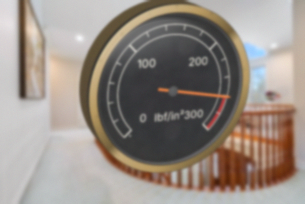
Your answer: 260 psi
